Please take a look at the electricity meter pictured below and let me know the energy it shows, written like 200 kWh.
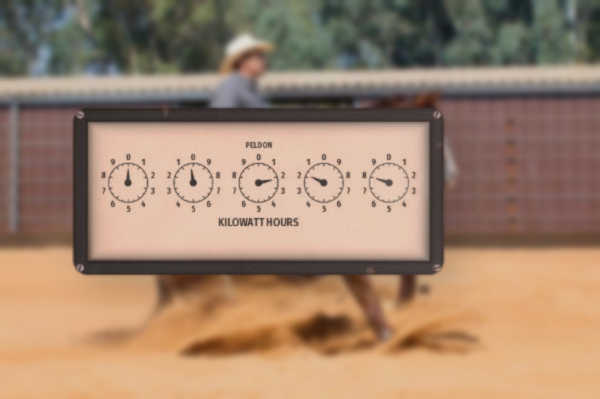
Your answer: 218 kWh
